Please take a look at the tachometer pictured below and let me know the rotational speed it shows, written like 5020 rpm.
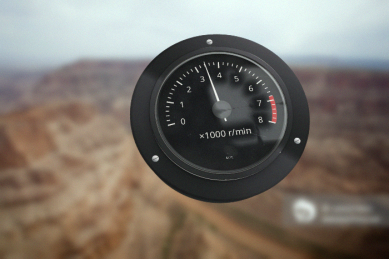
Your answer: 3400 rpm
